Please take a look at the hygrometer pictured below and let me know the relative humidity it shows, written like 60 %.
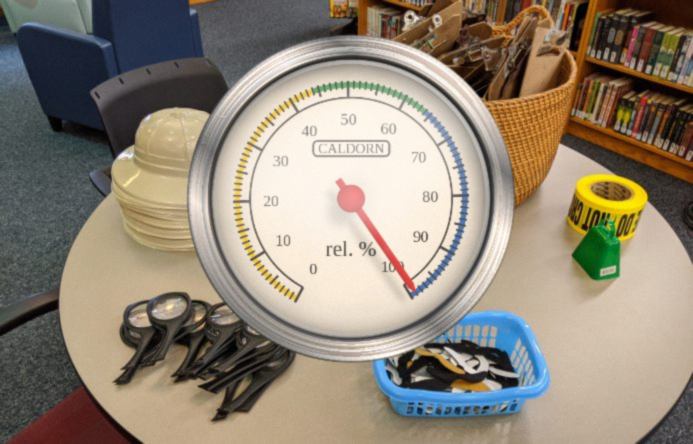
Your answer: 99 %
